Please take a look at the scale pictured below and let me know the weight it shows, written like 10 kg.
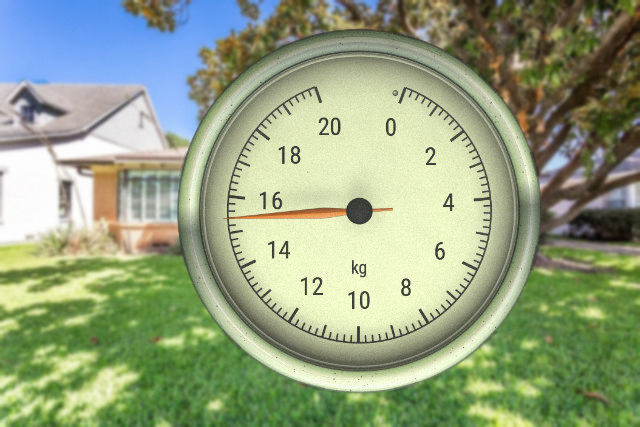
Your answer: 15.4 kg
